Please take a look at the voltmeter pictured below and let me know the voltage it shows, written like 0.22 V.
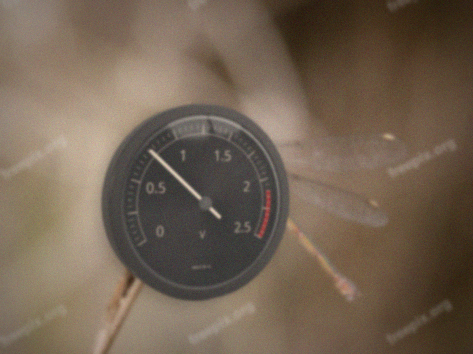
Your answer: 0.75 V
